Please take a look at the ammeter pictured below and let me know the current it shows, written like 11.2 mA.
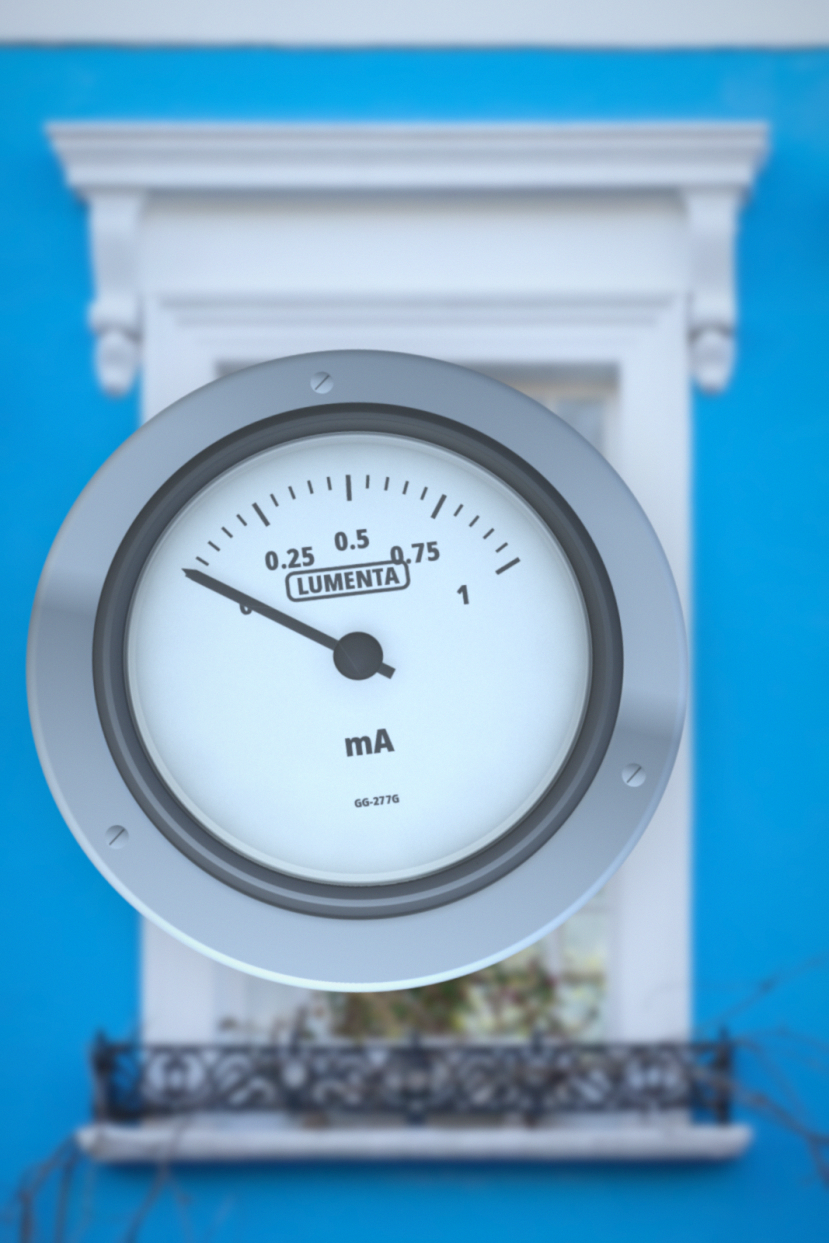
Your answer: 0 mA
